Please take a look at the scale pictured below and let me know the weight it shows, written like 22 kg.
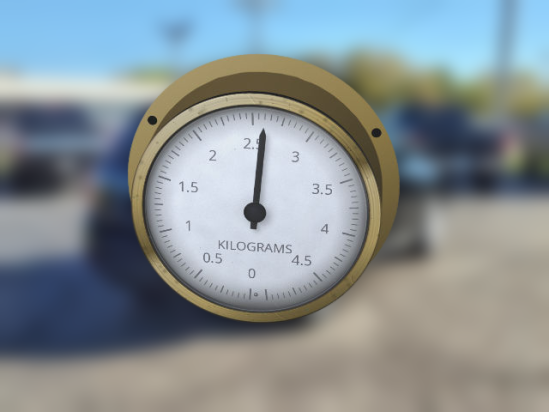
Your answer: 2.6 kg
